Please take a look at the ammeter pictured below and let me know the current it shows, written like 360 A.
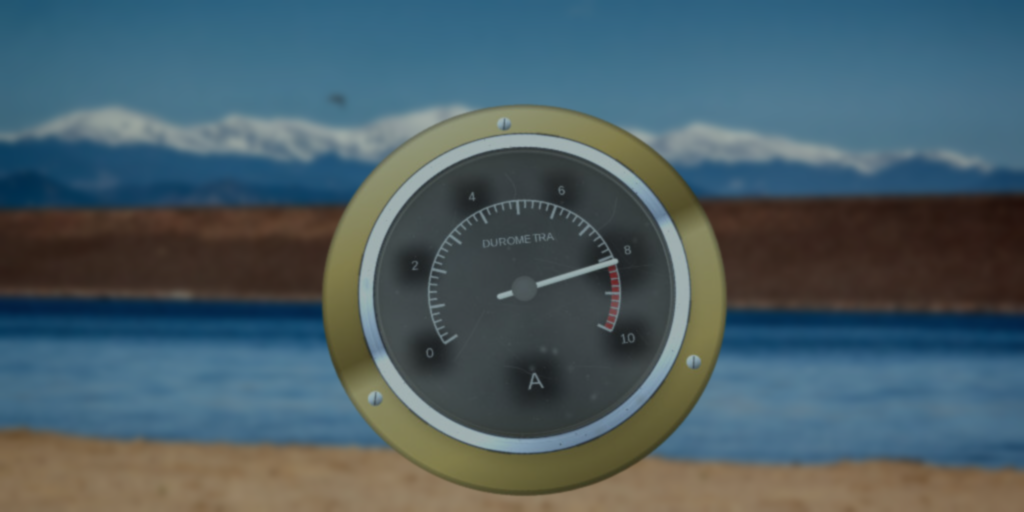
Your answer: 8.2 A
